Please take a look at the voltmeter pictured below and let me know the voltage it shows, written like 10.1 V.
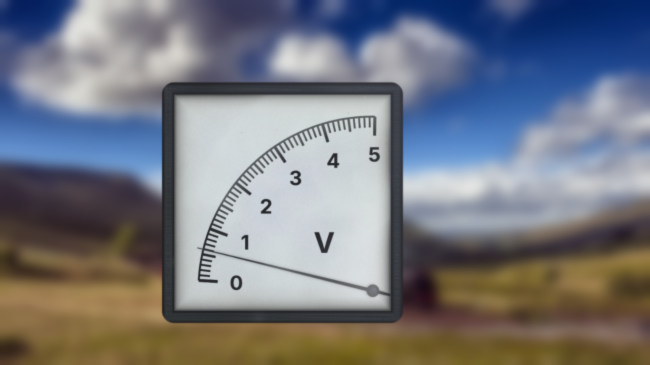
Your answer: 0.6 V
